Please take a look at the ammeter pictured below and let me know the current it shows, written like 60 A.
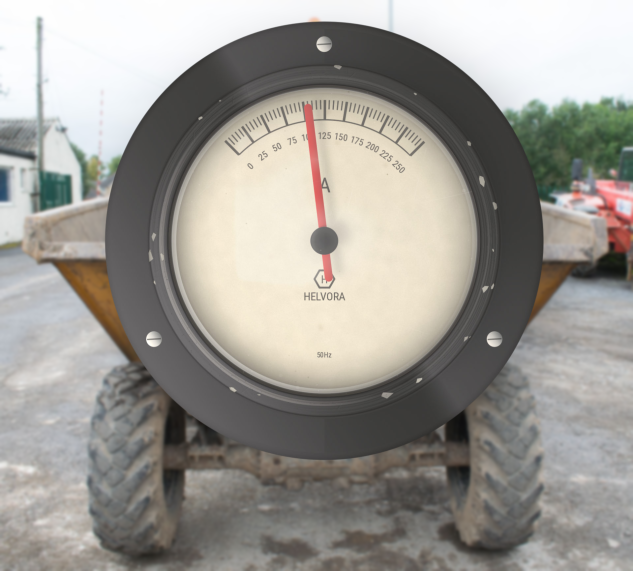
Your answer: 105 A
